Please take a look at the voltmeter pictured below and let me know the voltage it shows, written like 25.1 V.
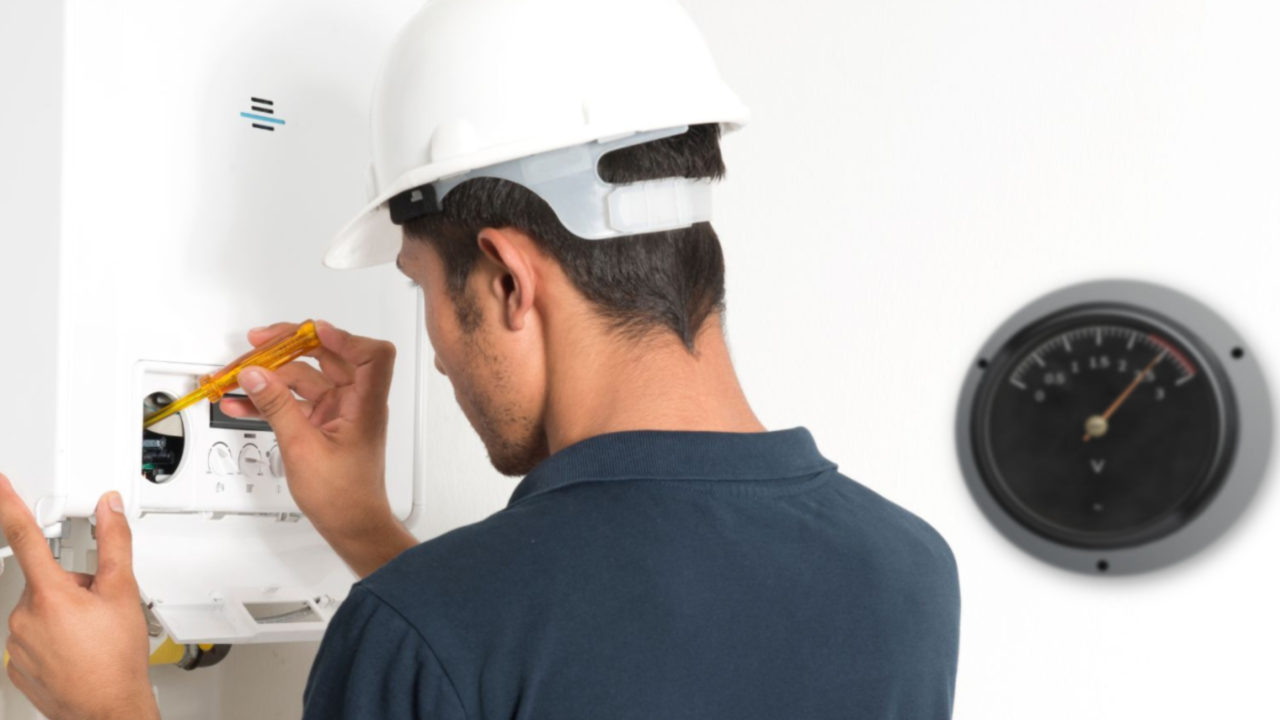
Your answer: 2.5 V
